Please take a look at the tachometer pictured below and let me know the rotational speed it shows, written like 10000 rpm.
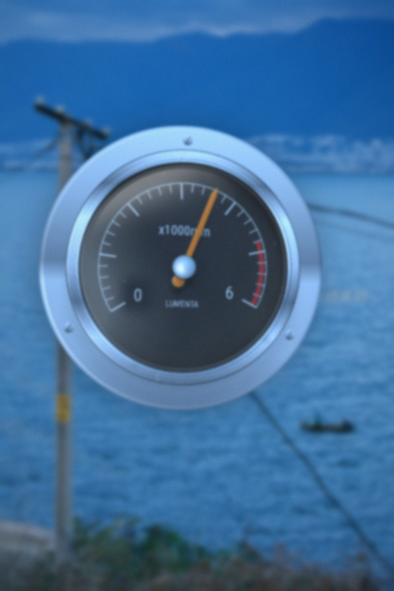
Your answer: 3600 rpm
